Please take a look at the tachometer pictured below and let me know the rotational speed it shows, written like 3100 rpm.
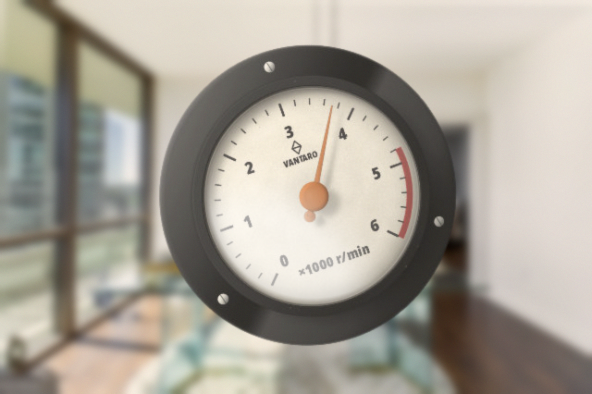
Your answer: 3700 rpm
